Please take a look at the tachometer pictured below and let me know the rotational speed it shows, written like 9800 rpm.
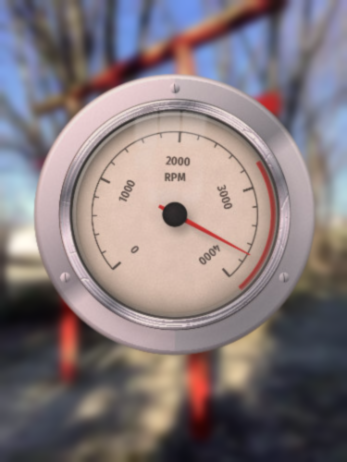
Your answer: 3700 rpm
